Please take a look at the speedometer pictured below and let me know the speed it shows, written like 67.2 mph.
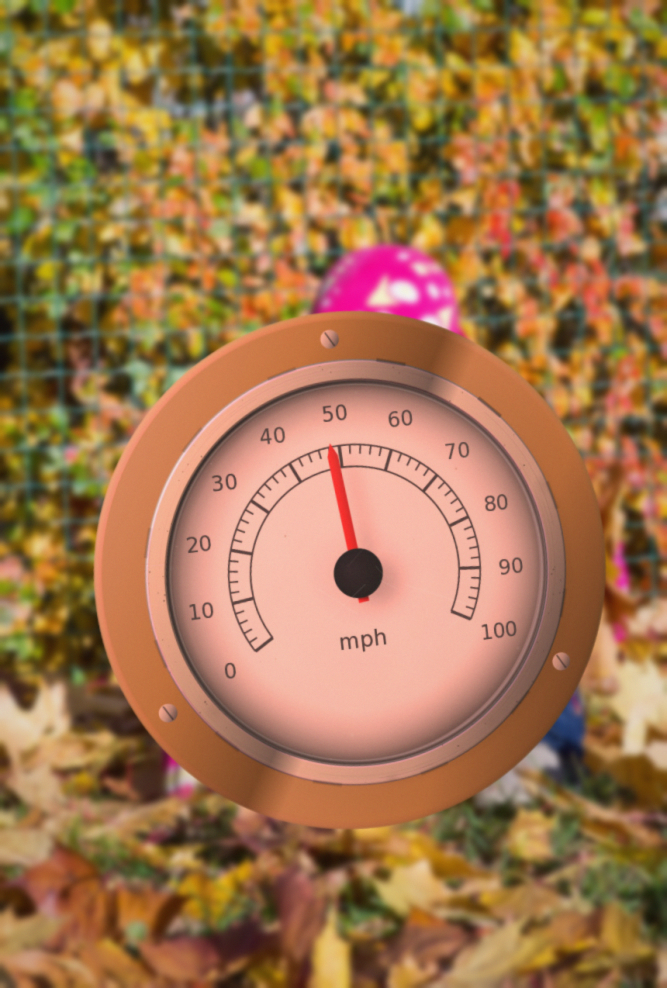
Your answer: 48 mph
